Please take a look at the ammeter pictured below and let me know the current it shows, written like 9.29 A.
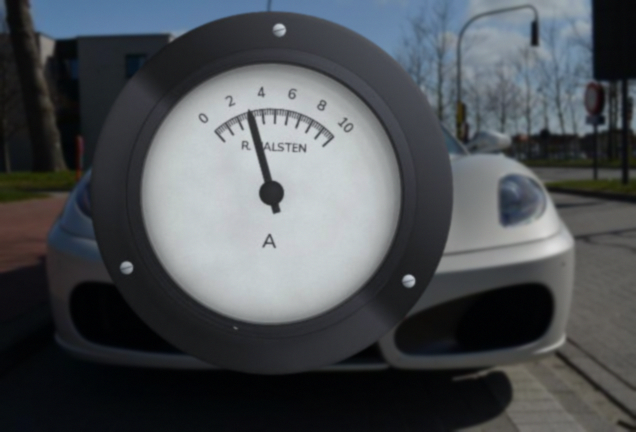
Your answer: 3 A
